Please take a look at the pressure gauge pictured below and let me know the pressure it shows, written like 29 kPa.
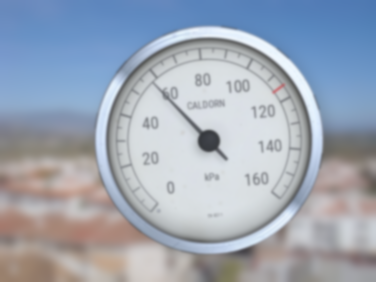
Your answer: 57.5 kPa
